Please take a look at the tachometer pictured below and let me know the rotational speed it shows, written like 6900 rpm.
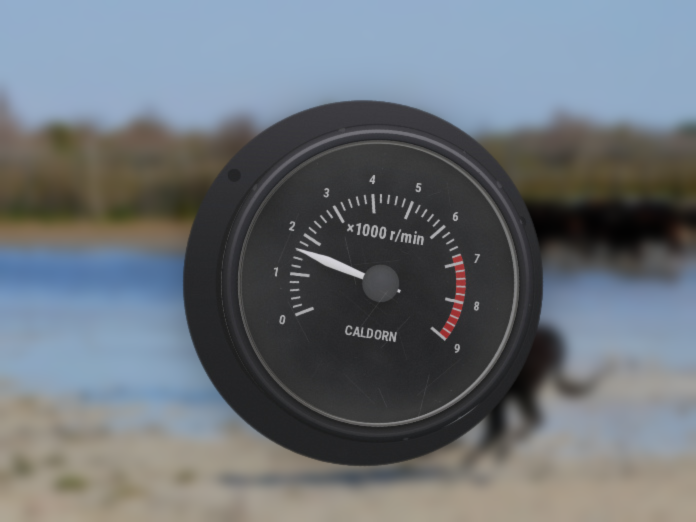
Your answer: 1600 rpm
